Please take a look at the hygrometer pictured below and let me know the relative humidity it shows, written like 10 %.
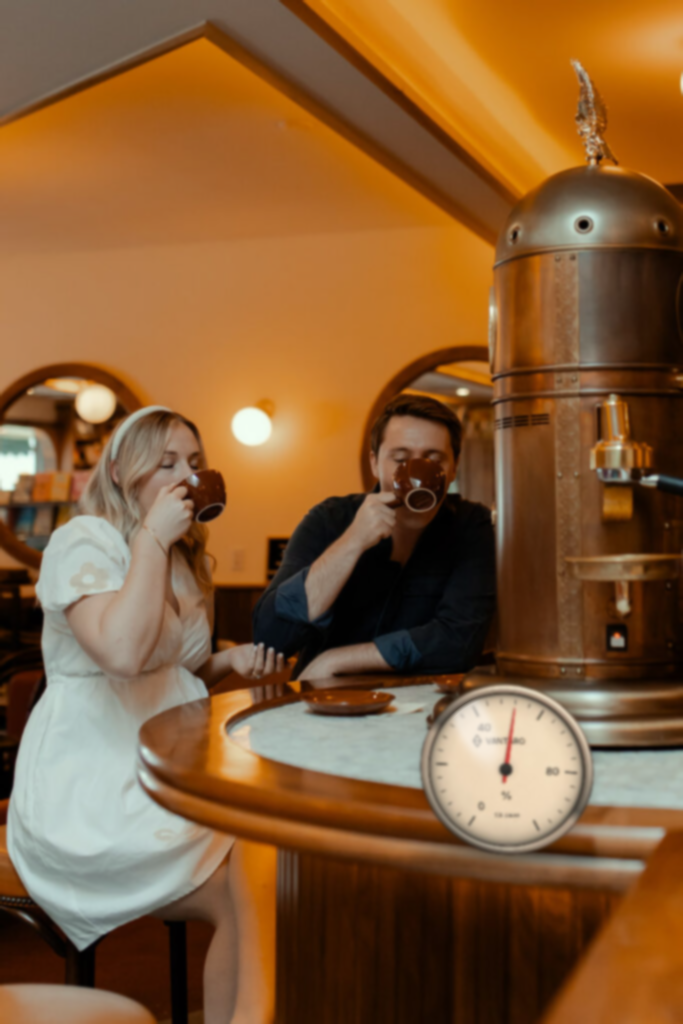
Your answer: 52 %
